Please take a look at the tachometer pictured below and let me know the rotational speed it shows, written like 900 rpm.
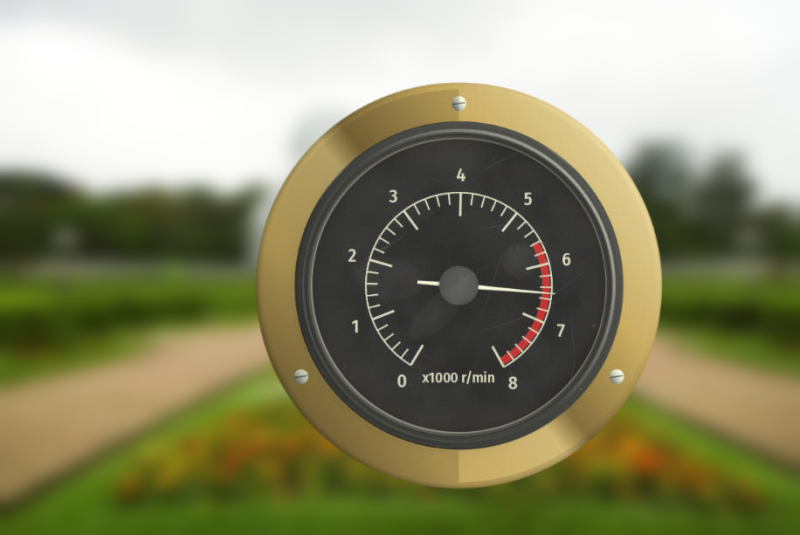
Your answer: 6500 rpm
